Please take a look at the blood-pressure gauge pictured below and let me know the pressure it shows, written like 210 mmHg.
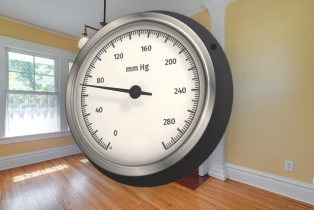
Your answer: 70 mmHg
